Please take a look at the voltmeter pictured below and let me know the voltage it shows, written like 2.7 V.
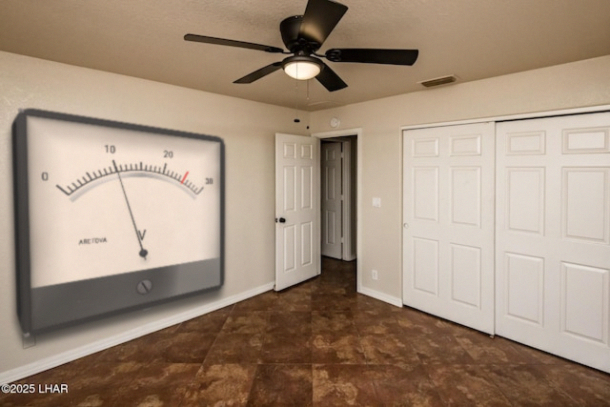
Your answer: 10 V
